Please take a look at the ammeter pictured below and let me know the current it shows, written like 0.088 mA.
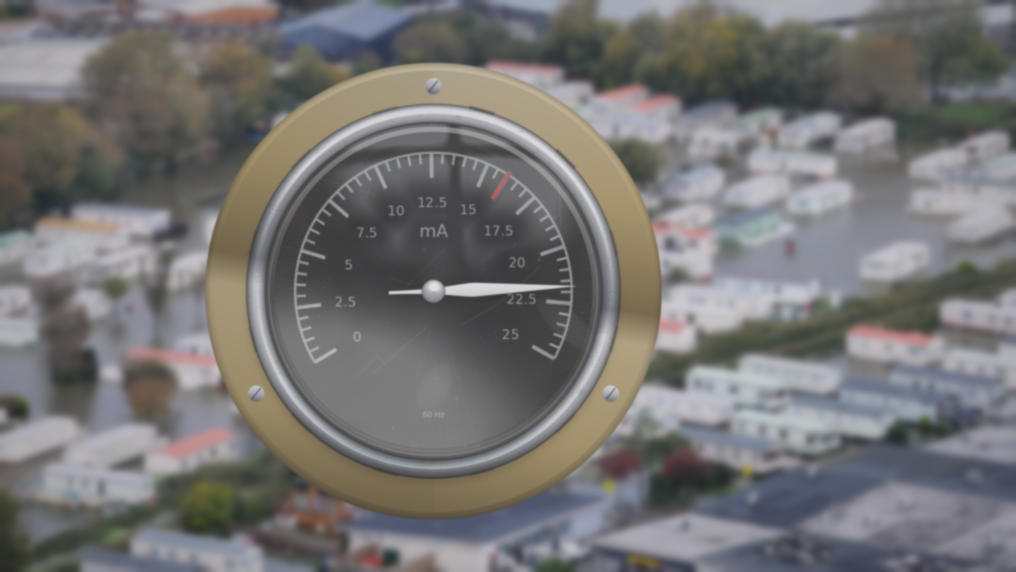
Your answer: 21.75 mA
